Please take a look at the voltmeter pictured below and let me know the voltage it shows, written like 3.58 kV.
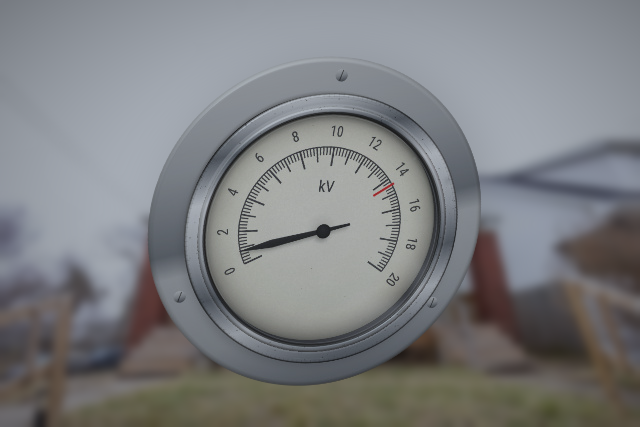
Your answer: 1 kV
